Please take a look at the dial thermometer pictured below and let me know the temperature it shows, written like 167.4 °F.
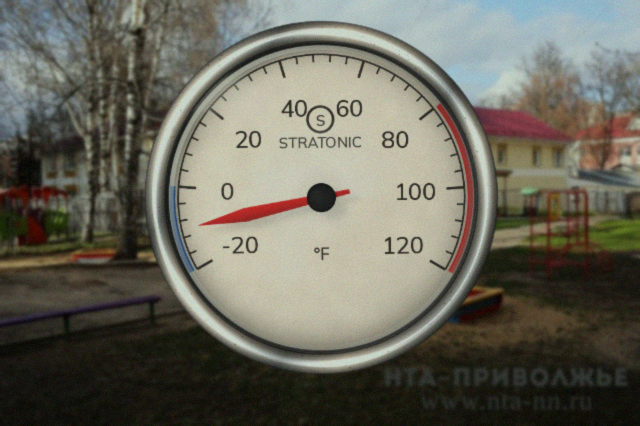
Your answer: -10 °F
